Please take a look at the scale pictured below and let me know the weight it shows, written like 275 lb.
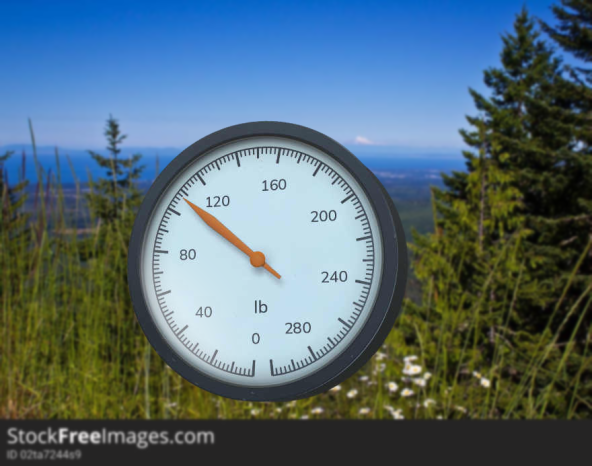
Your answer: 108 lb
